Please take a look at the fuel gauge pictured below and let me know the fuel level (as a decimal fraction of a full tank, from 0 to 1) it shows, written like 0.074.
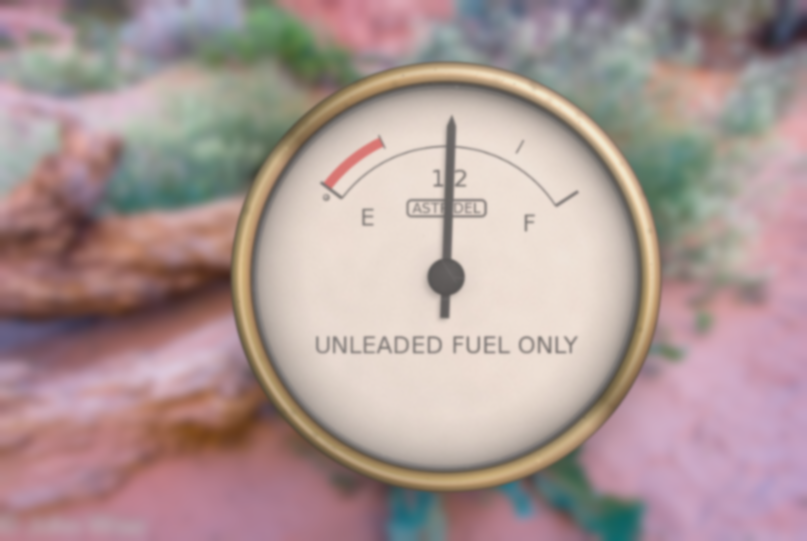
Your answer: 0.5
